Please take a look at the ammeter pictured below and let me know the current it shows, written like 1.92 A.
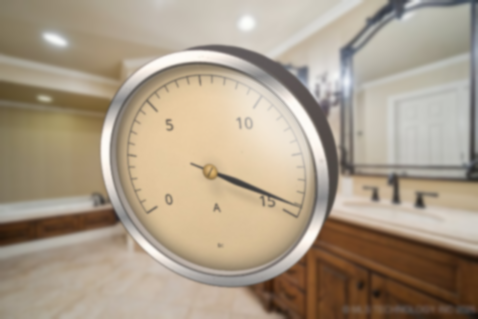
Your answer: 14.5 A
